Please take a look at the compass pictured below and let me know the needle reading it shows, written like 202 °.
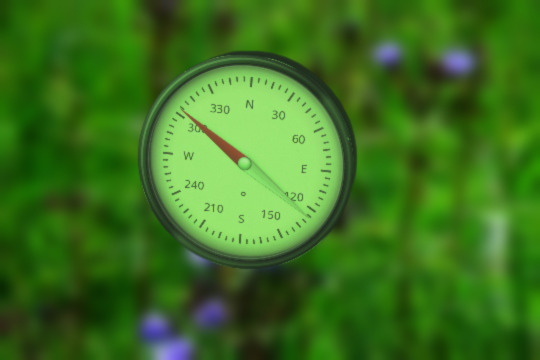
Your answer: 305 °
